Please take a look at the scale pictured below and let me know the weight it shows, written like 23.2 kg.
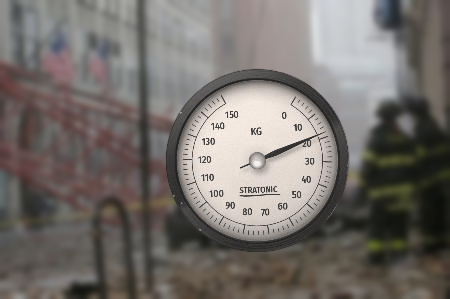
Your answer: 18 kg
